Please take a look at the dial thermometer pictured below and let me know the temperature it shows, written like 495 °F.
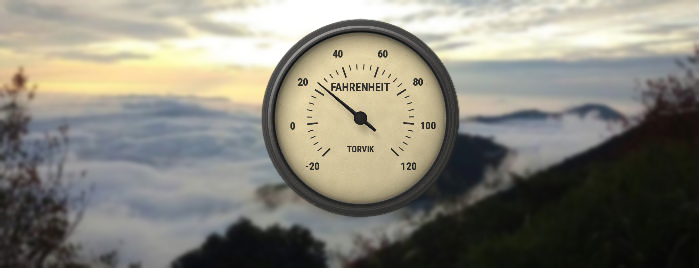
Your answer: 24 °F
